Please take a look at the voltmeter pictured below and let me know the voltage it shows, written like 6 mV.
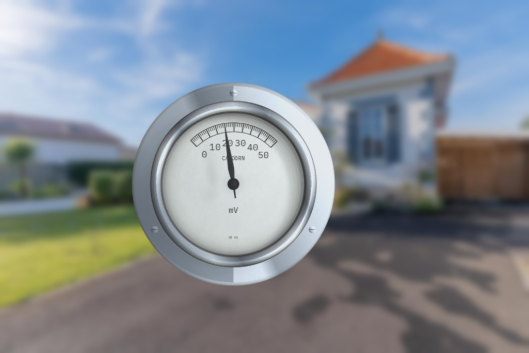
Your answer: 20 mV
